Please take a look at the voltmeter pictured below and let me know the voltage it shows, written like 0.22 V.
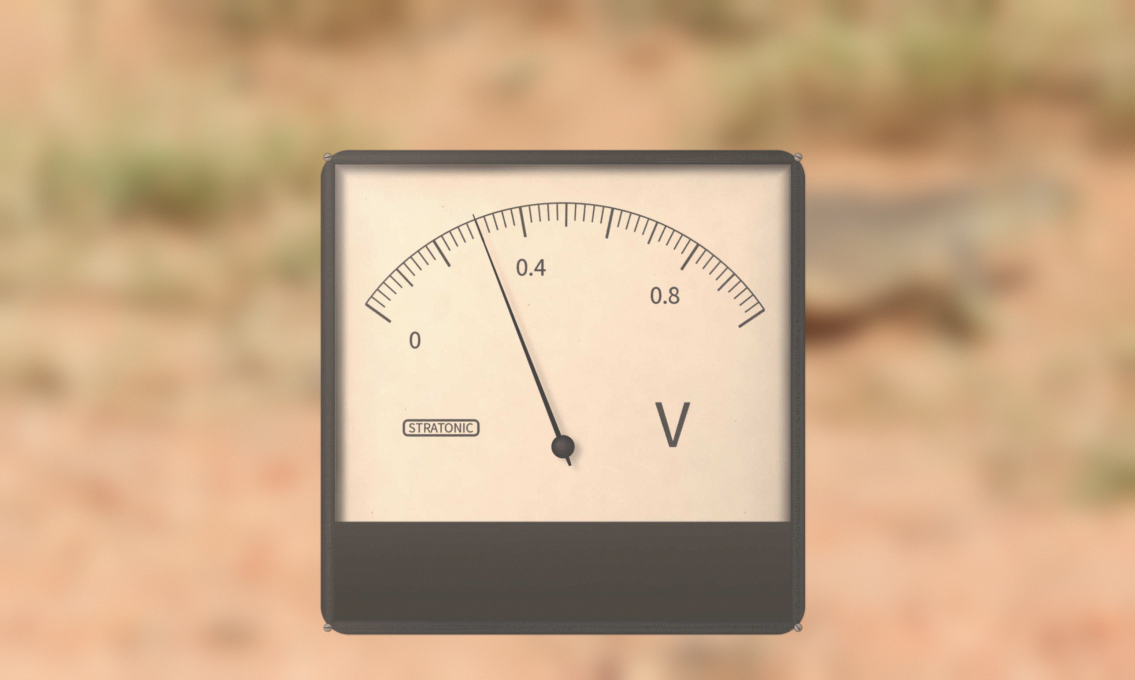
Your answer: 0.3 V
